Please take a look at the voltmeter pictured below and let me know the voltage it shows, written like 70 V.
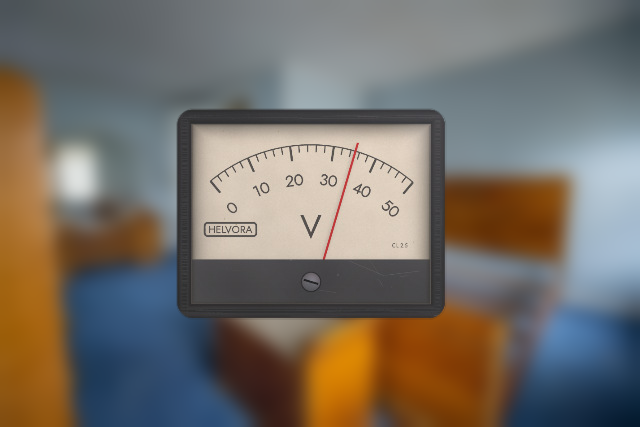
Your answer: 35 V
